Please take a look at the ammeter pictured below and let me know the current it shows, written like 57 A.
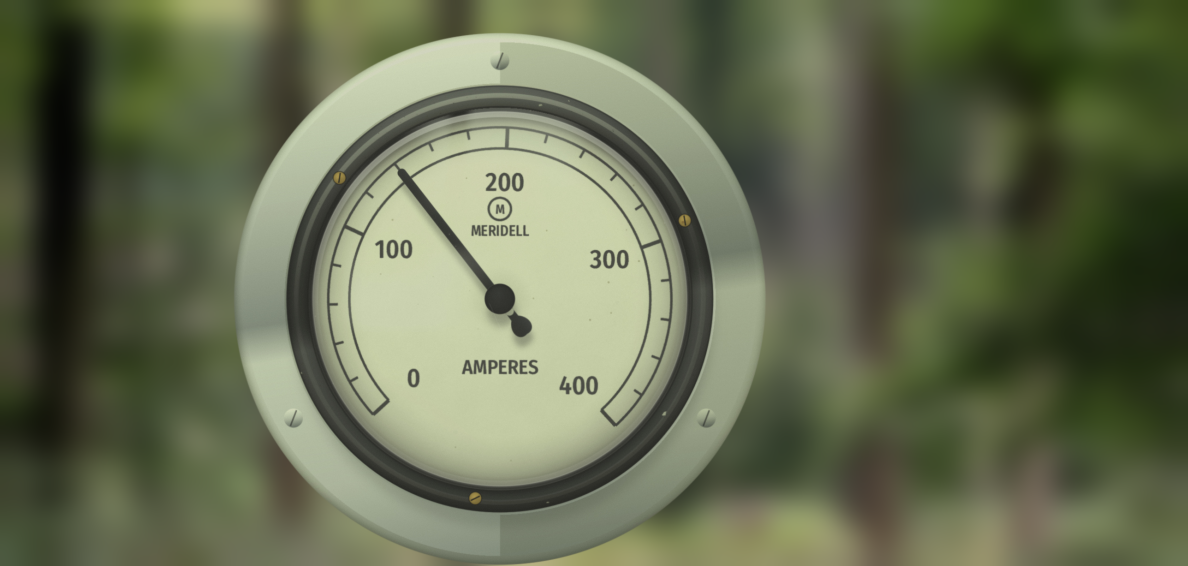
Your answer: 140 A
